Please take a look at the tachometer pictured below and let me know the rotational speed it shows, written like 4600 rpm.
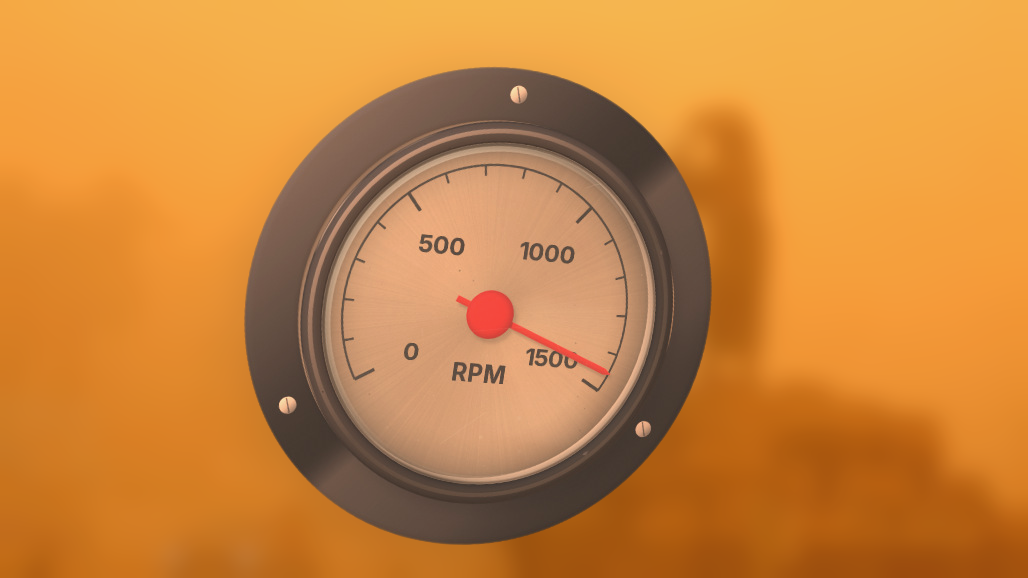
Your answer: 1450 rpm
